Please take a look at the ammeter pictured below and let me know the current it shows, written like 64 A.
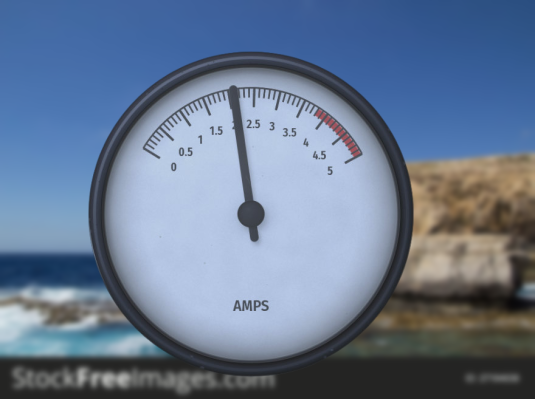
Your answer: 2.1 A
